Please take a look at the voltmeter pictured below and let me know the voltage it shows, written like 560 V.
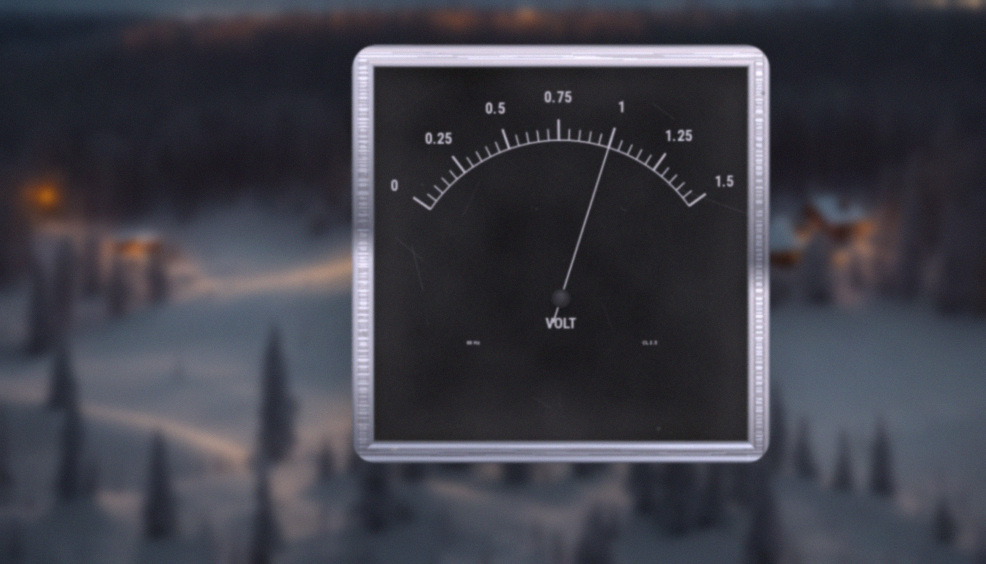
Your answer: 1 V
